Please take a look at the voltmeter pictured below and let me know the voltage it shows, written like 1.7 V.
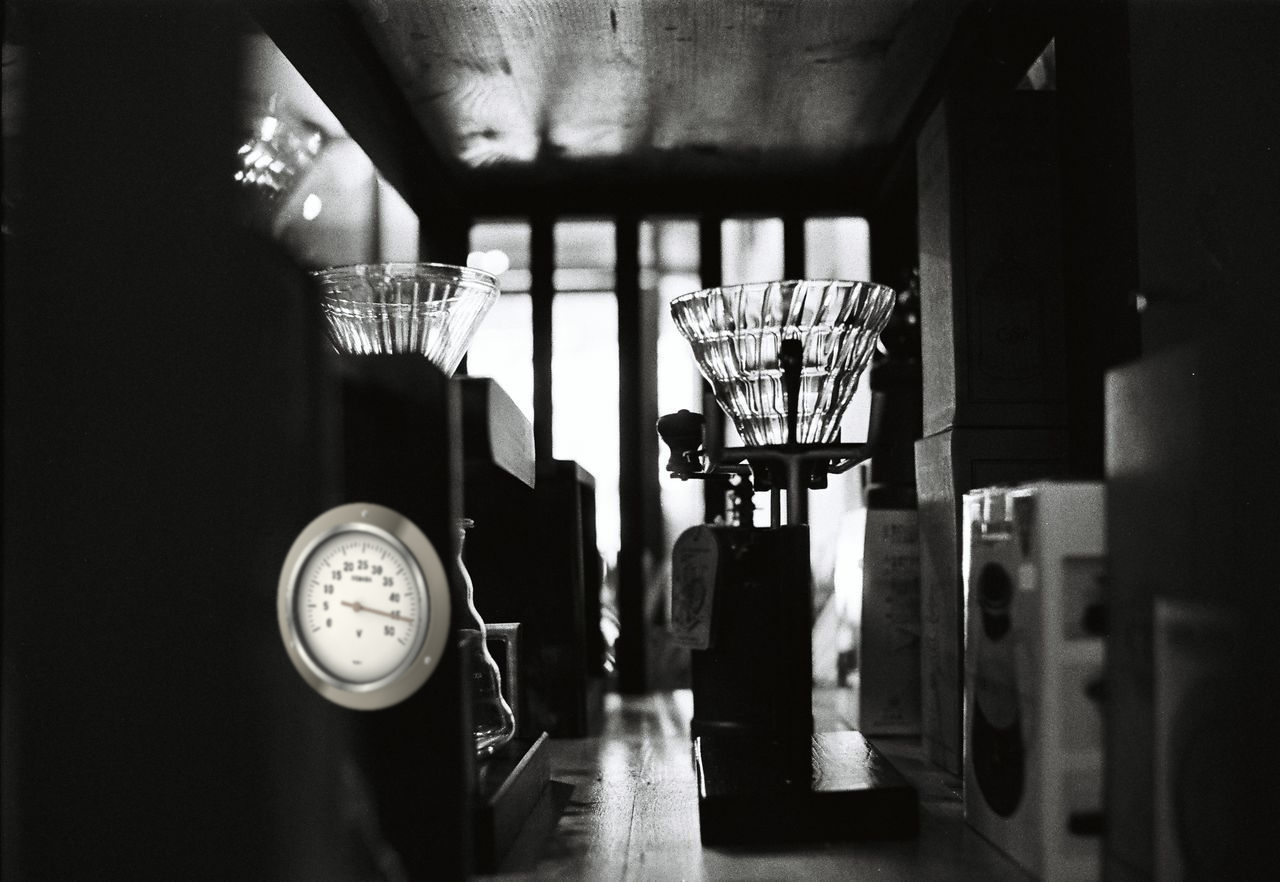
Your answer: 45 V
